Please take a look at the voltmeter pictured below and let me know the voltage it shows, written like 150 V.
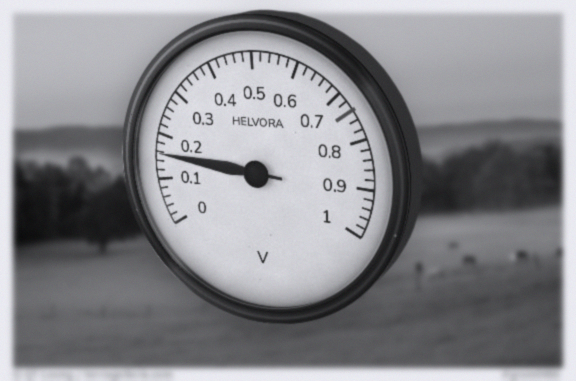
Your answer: 0.16 V
